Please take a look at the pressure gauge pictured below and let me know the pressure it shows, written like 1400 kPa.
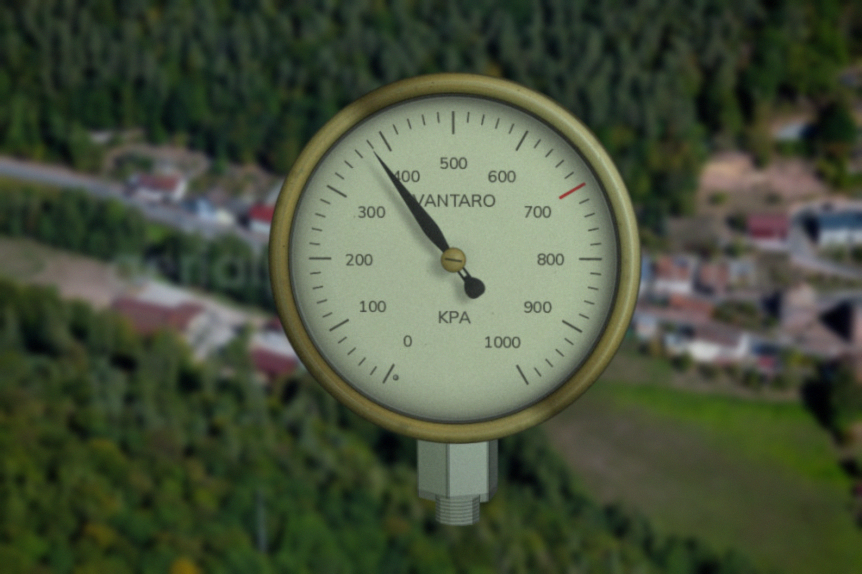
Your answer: 380 kPa
